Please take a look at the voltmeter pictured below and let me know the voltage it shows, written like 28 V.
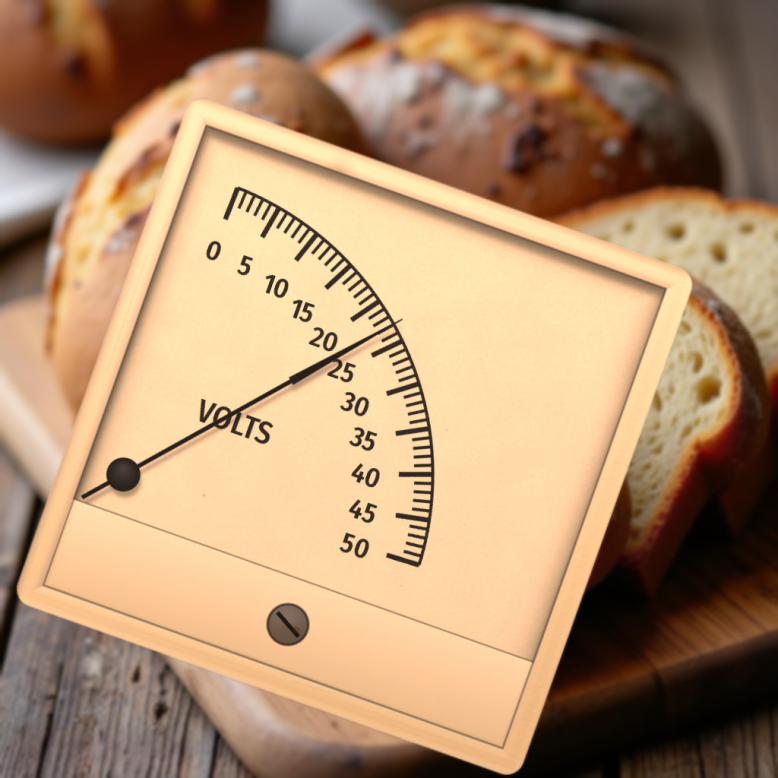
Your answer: 23 V
